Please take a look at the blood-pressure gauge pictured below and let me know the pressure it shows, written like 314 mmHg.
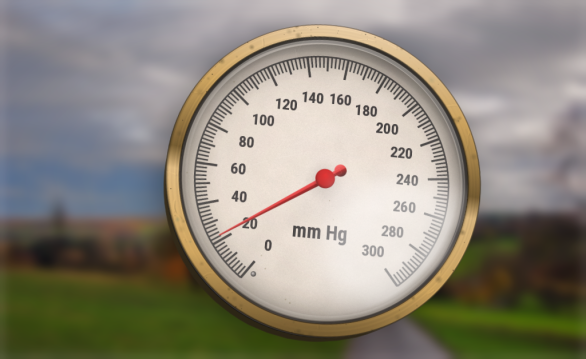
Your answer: 22 mmHg
